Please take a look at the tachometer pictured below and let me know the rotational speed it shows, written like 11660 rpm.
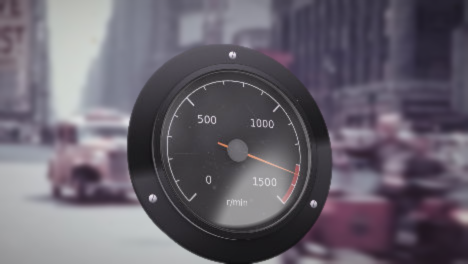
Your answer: 1350 rpm
